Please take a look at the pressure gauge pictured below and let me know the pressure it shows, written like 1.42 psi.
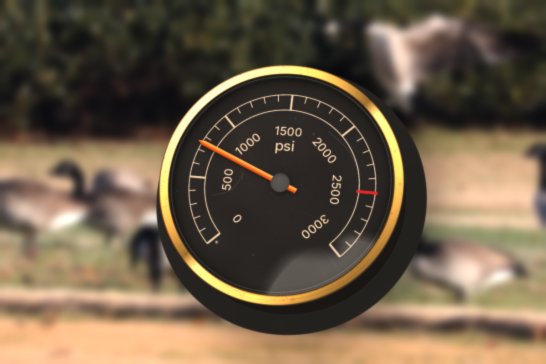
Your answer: 750 psi
